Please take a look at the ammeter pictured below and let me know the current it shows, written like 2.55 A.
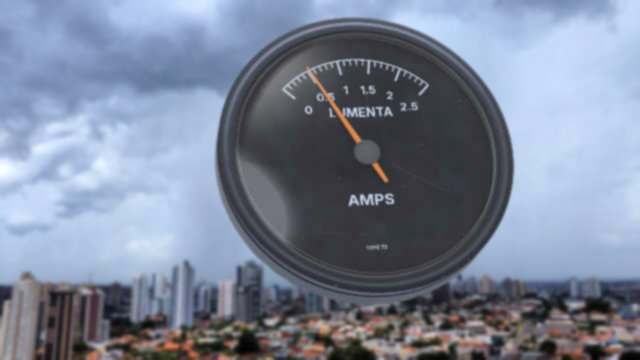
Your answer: 0.5 A
